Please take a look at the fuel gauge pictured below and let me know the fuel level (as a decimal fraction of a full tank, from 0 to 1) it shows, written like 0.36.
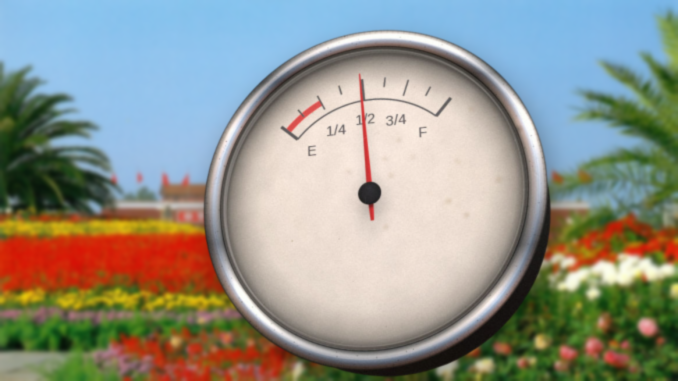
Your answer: 0.5
